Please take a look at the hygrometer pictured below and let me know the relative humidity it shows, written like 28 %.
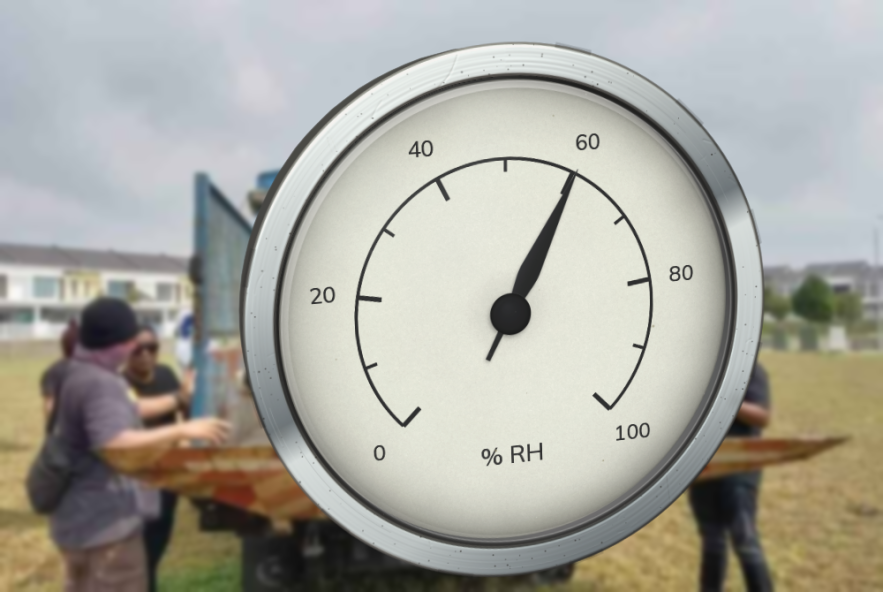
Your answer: 60 %
